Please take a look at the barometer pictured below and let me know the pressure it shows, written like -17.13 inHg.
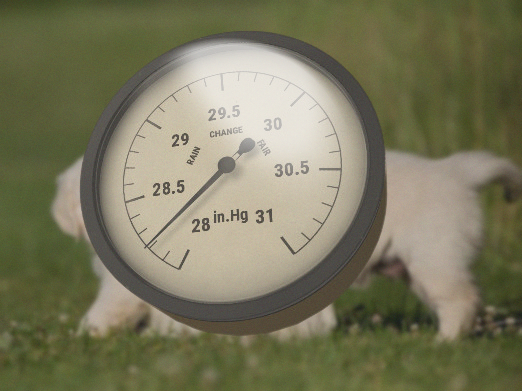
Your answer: 28.2 inHg
